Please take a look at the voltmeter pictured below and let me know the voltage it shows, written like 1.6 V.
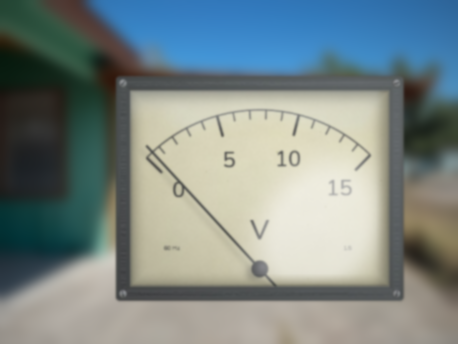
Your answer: 0.5 V
